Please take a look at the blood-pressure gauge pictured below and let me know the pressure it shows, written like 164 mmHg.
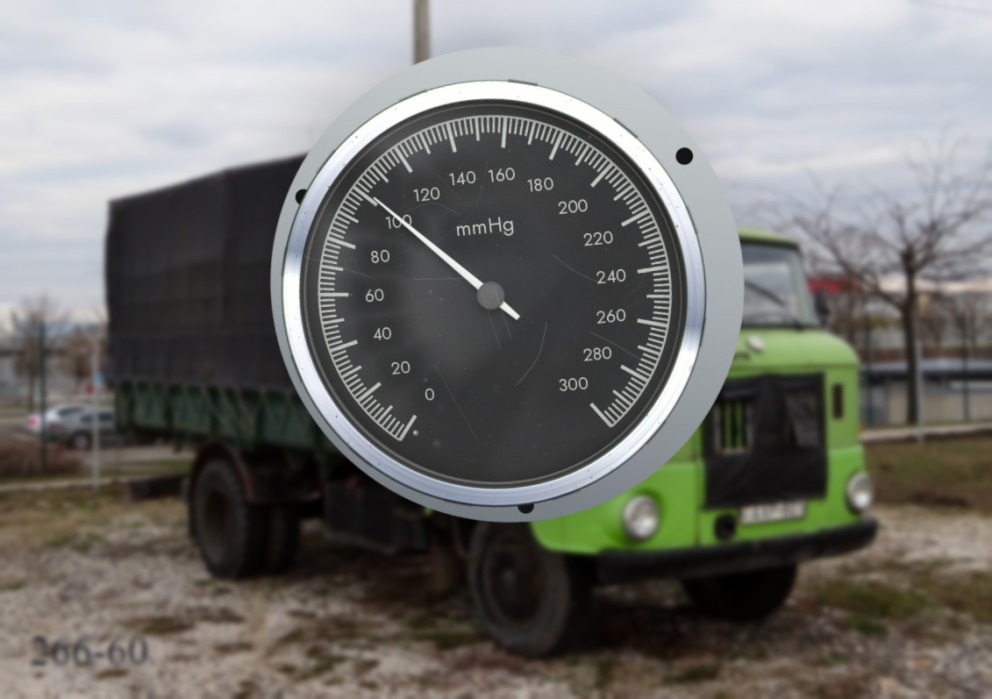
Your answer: 102 mmHg
